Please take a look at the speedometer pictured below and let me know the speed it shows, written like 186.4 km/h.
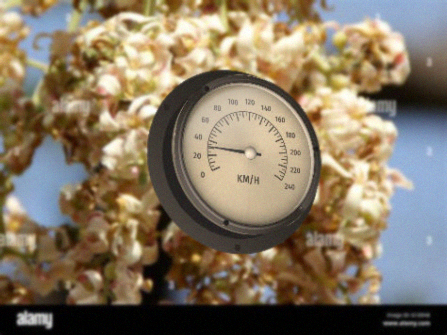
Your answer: 30 km/h
